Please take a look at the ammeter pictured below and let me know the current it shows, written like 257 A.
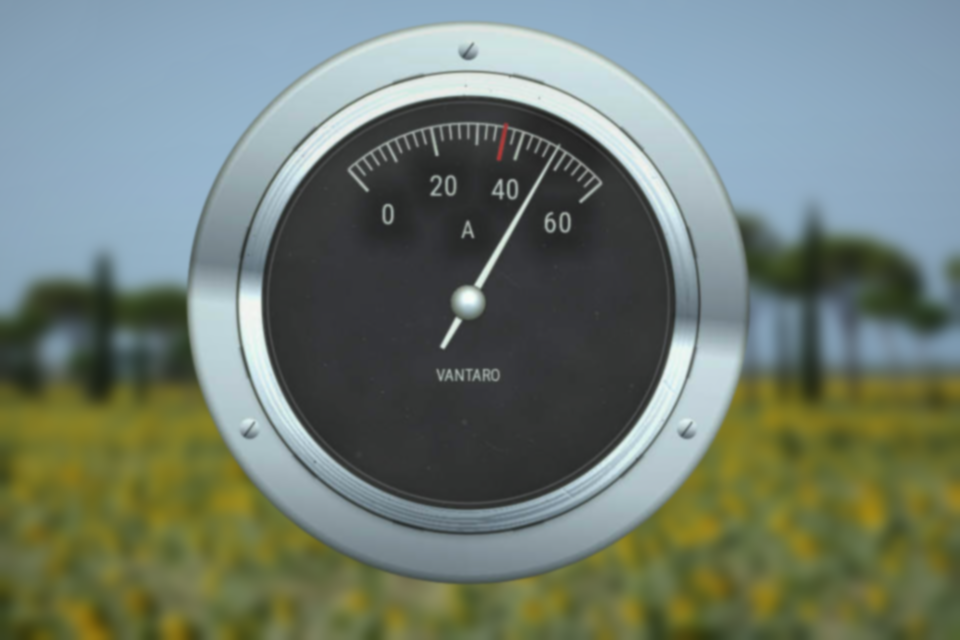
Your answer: 48 A
